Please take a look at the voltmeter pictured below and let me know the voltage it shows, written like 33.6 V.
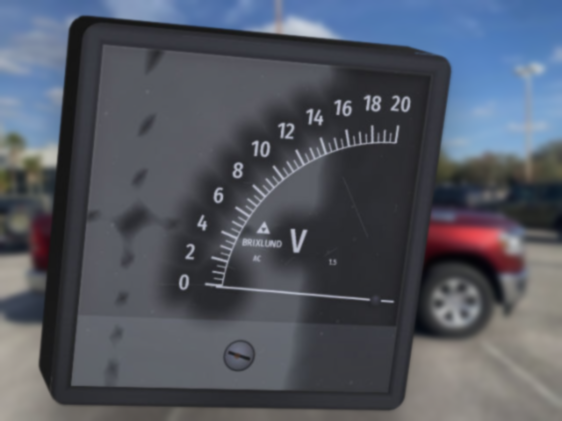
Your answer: 0 V
